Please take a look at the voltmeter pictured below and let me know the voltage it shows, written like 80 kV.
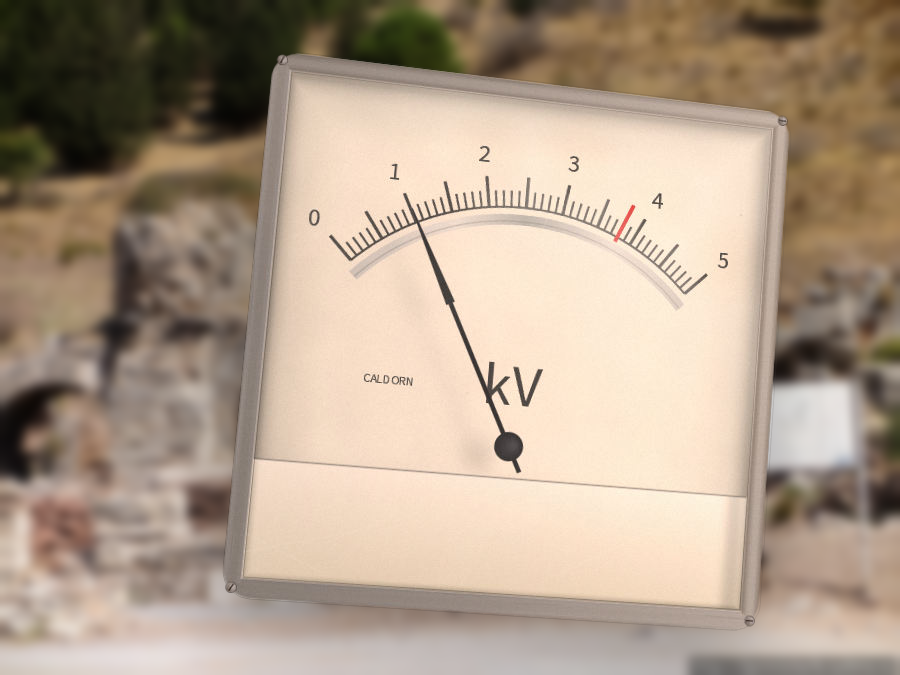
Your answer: 1 kV
